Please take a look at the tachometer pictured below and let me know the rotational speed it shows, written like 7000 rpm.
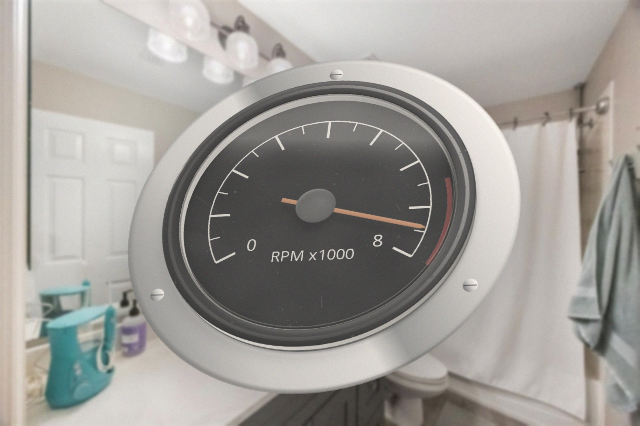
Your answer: 7500 rpm
